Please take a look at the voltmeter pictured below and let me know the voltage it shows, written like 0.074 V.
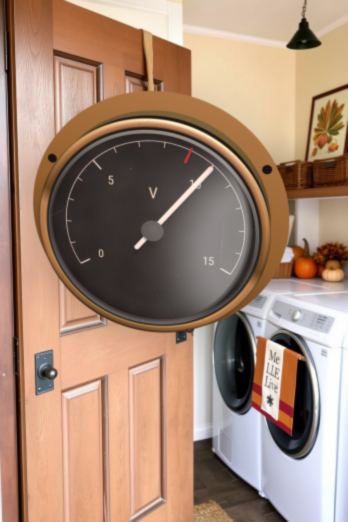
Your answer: 10 V
